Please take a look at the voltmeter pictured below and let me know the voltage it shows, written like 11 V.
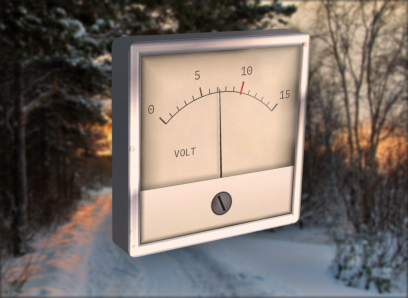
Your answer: 7 V
